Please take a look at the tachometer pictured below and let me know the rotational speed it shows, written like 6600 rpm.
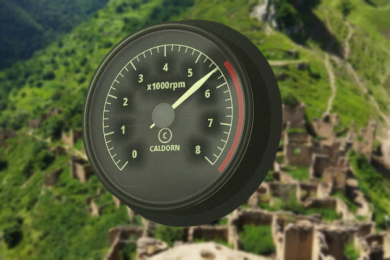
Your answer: 5600 rpm
